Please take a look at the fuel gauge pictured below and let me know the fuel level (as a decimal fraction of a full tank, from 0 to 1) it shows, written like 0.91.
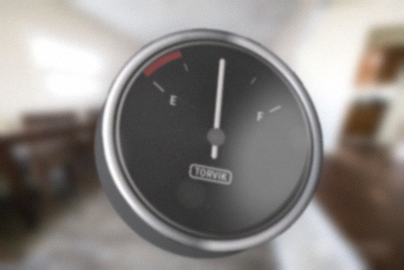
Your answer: 0.5
